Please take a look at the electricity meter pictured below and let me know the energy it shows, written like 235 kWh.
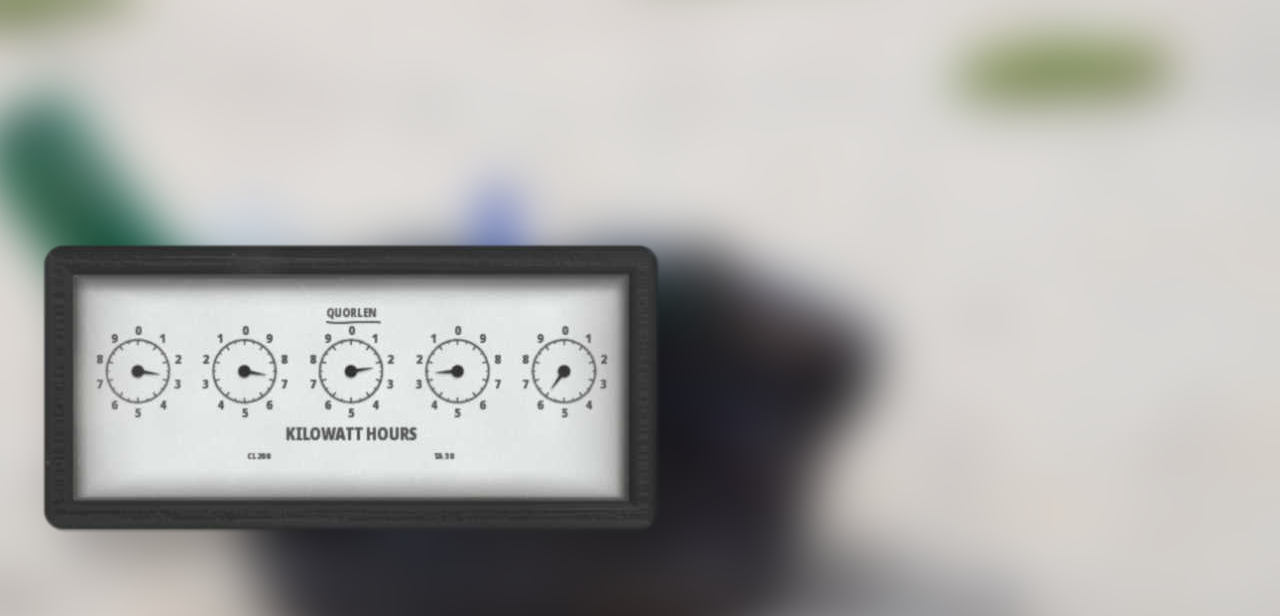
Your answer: 27226 kWh
